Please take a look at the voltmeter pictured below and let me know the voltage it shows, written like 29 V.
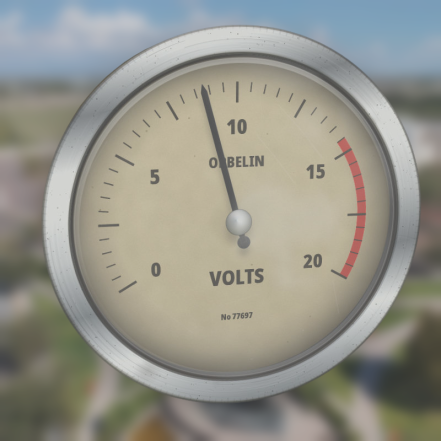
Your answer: 8.75 V
